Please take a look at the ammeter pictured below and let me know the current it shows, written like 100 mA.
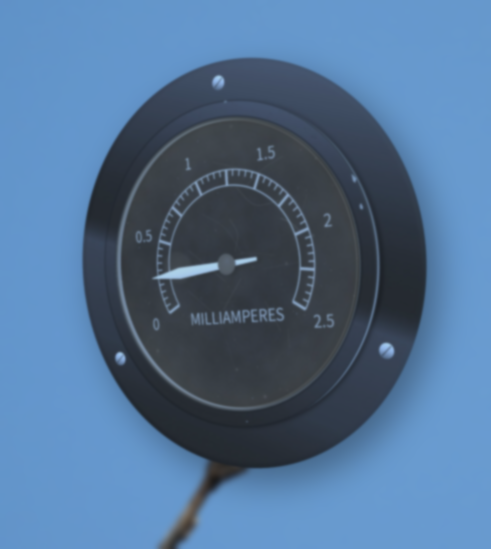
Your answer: 0.25 mA
